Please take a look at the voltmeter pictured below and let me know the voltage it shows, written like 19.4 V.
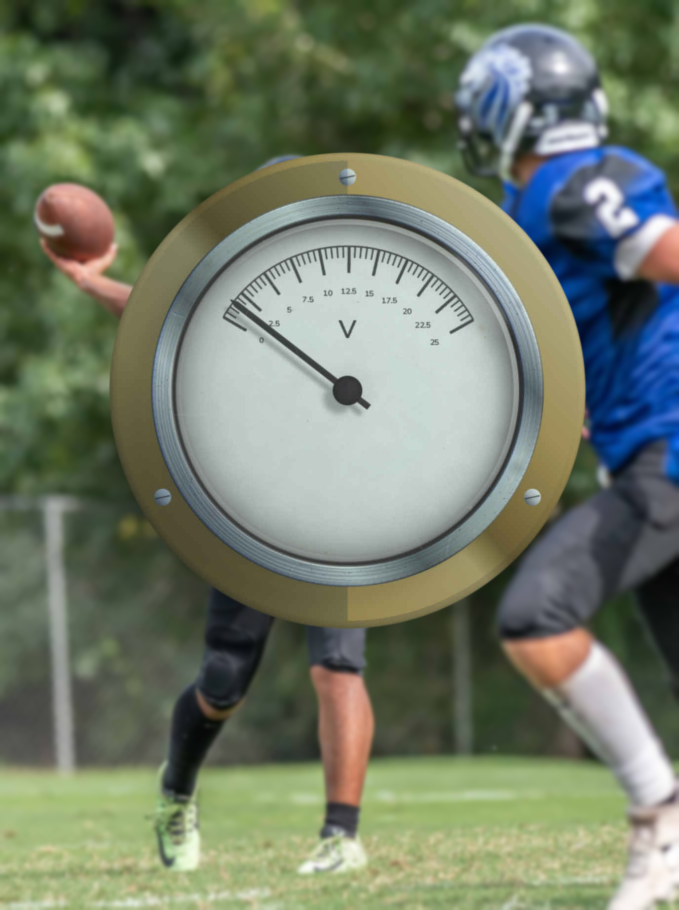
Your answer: 1.5 V
